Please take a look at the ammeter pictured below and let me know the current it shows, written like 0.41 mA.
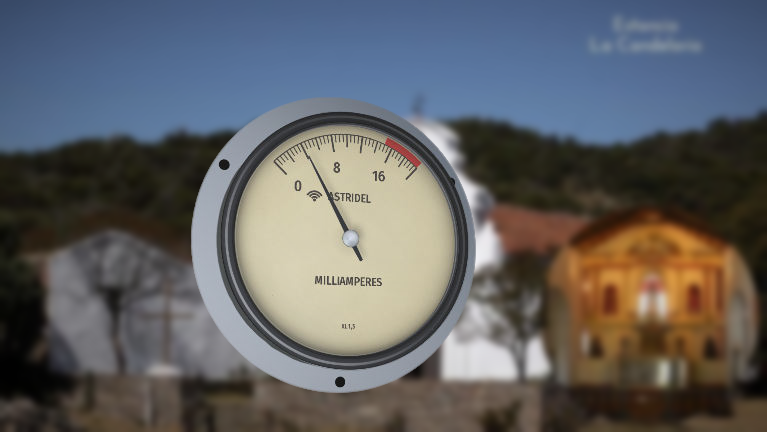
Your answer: 4 mA
